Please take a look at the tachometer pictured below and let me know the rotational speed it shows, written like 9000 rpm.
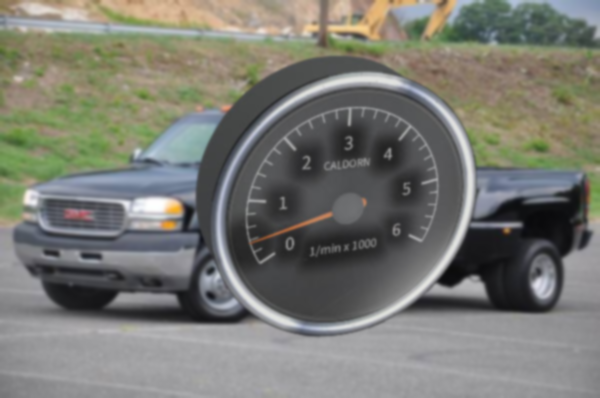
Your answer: 400 rpm
